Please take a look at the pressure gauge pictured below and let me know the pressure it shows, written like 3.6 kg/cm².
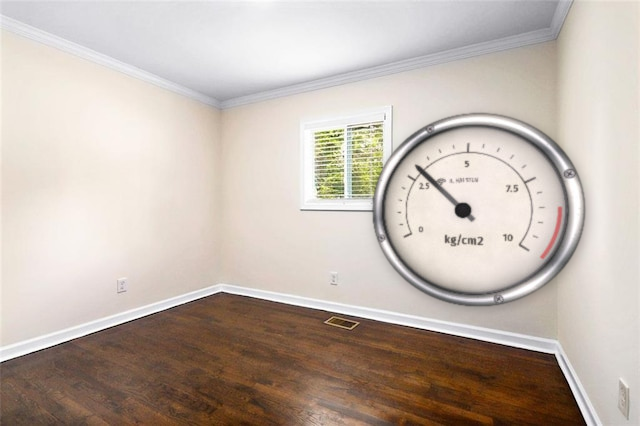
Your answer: 3 kg/cm²
